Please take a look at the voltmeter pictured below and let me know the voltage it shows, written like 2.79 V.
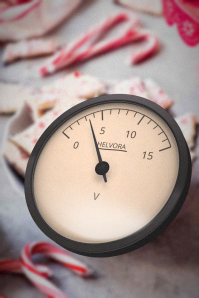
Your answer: 3.5 V
